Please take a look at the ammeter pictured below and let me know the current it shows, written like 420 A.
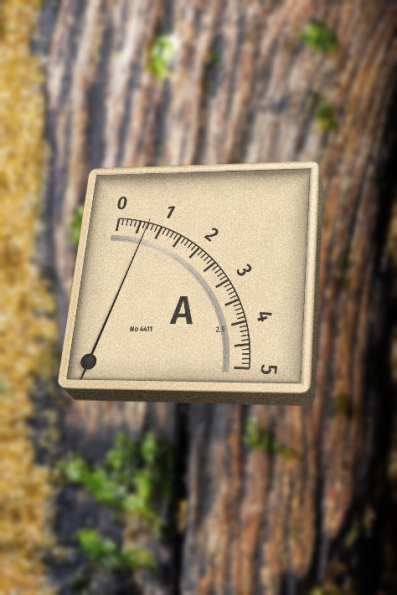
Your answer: 0.7 A
